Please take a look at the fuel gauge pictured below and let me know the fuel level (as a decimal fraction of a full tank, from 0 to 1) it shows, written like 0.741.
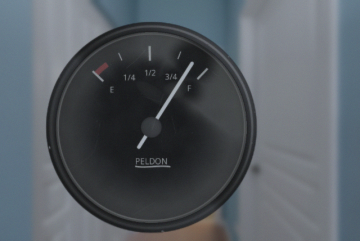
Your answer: 0.875
